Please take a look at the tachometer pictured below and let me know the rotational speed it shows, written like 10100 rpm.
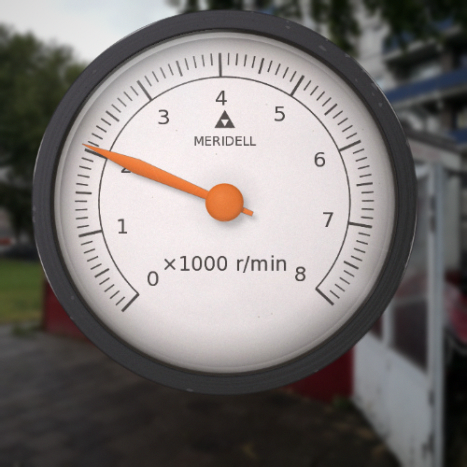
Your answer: 2050 rpm
